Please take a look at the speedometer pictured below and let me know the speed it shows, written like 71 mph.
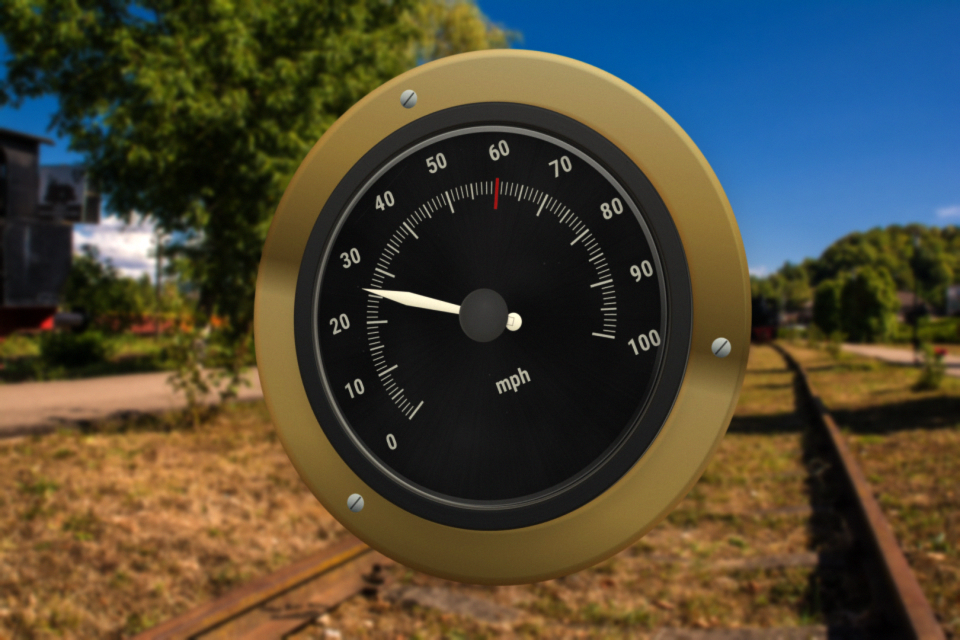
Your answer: 26 mph
